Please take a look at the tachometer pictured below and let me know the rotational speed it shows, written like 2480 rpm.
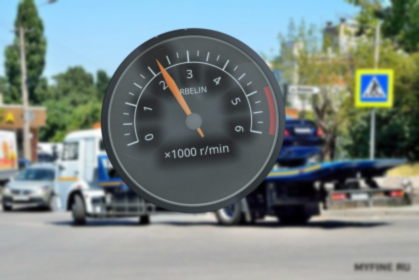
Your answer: 2250 rpm
